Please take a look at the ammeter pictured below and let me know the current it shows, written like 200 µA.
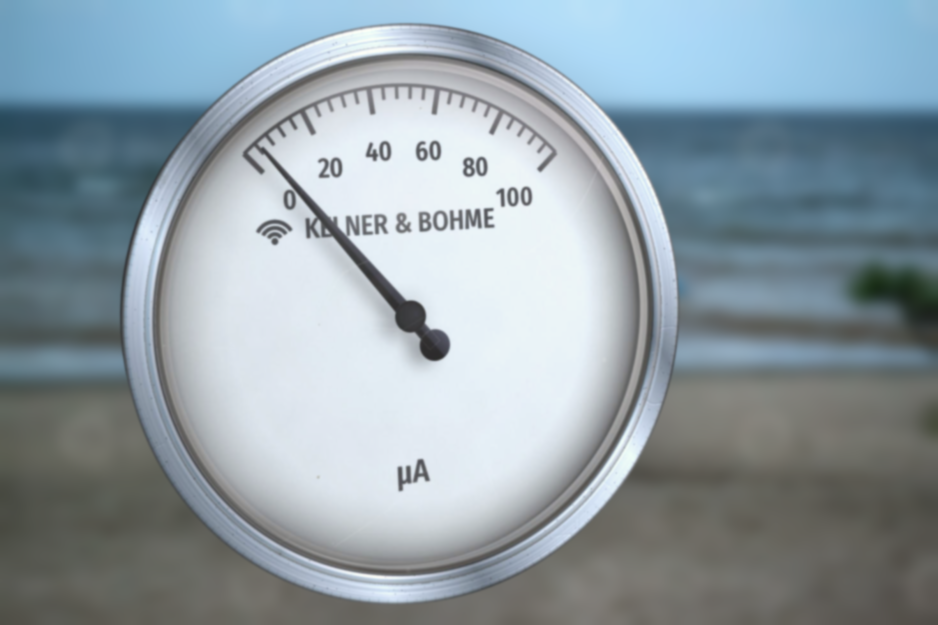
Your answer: 4 µA
